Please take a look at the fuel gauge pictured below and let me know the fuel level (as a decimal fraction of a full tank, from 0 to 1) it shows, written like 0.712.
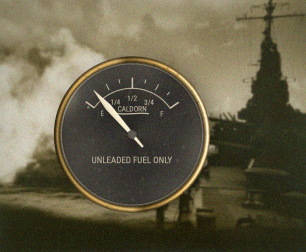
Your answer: 0.125
